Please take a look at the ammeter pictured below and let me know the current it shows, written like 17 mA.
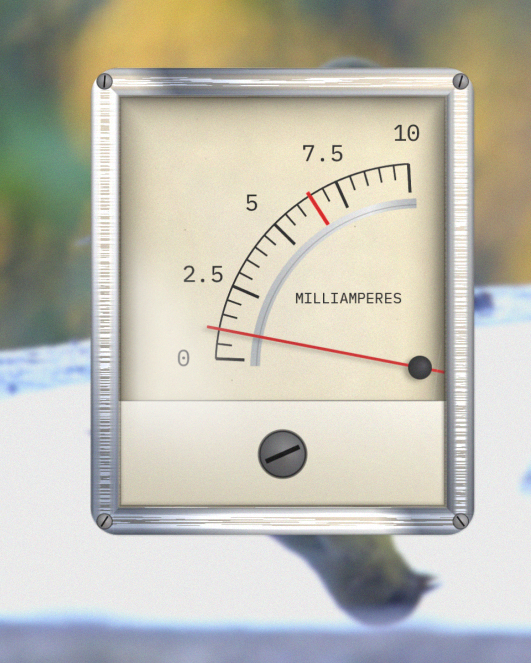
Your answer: 1 mA
